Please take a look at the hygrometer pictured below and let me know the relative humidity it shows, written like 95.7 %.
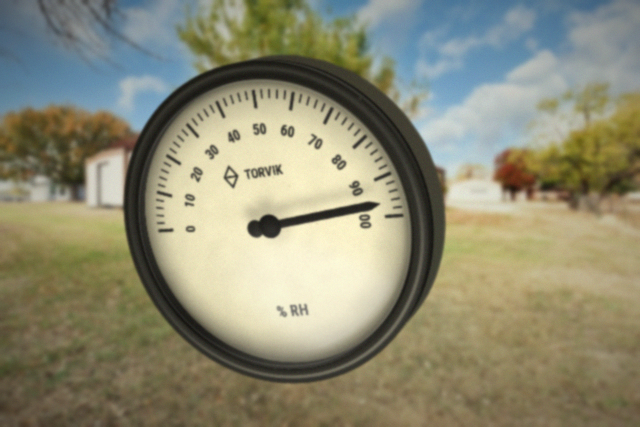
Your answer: 96 %
